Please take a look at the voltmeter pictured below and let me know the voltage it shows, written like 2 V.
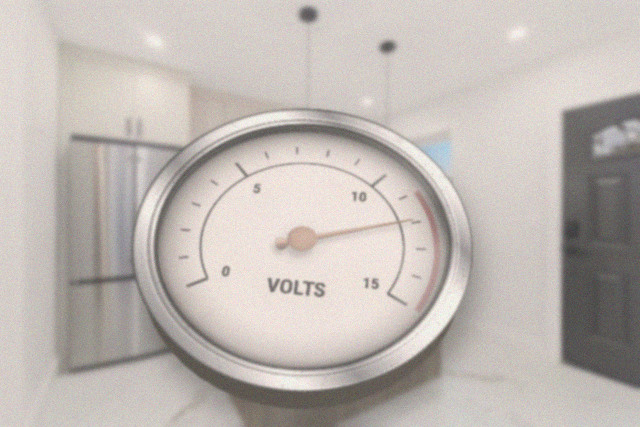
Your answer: 12 V
